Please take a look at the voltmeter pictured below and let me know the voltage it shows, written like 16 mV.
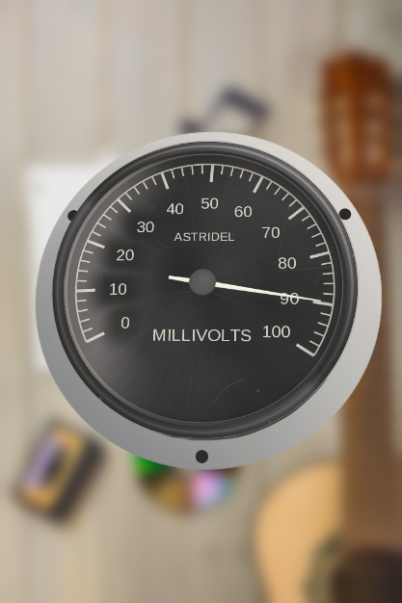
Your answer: 90 mV
